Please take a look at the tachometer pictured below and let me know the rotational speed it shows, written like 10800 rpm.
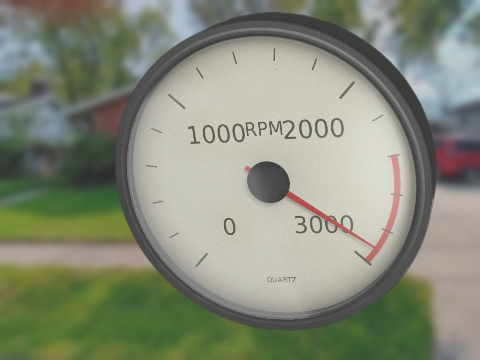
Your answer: 2900 rpm
